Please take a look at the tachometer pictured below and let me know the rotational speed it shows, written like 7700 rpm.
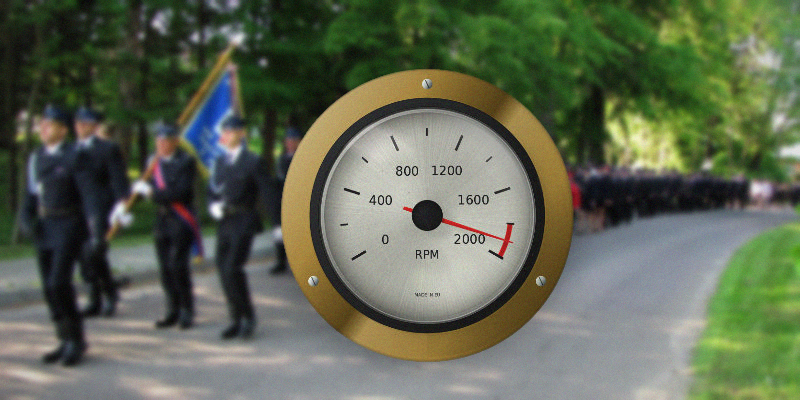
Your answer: 1900 rpm
